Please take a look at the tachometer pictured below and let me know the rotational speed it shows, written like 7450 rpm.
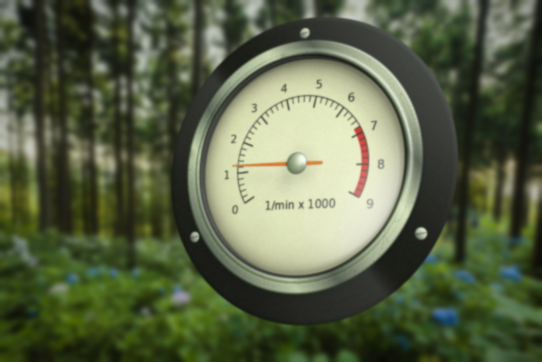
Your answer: 1200 rpm
